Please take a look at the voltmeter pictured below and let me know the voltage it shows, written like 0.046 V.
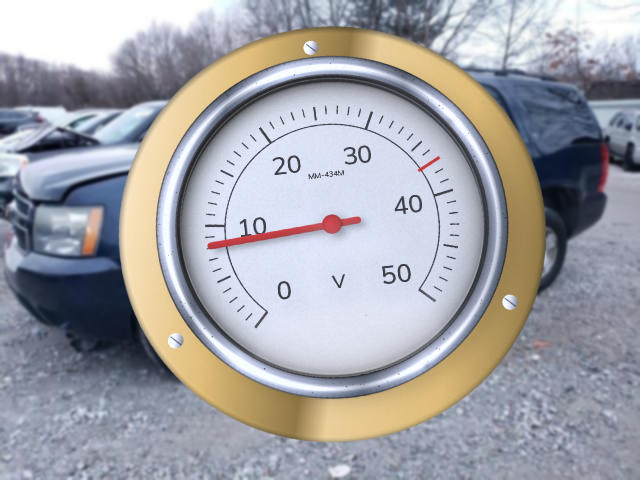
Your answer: 8 V
